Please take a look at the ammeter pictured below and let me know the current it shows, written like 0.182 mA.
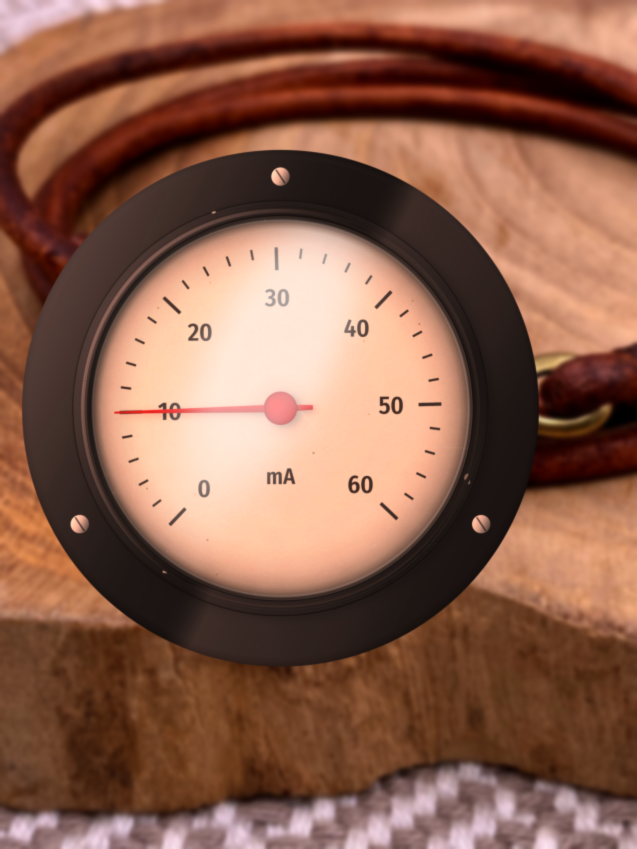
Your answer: 10 mA
